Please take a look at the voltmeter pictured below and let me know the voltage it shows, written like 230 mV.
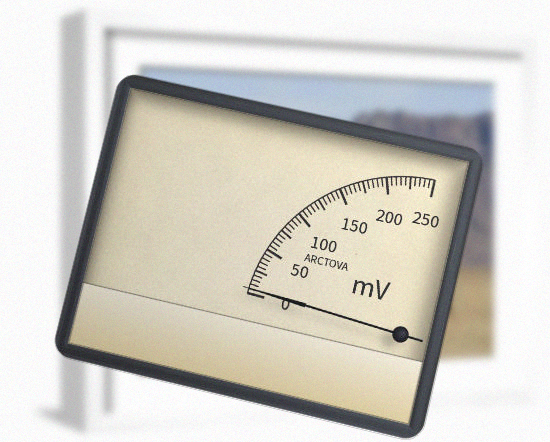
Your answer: 5 mV
